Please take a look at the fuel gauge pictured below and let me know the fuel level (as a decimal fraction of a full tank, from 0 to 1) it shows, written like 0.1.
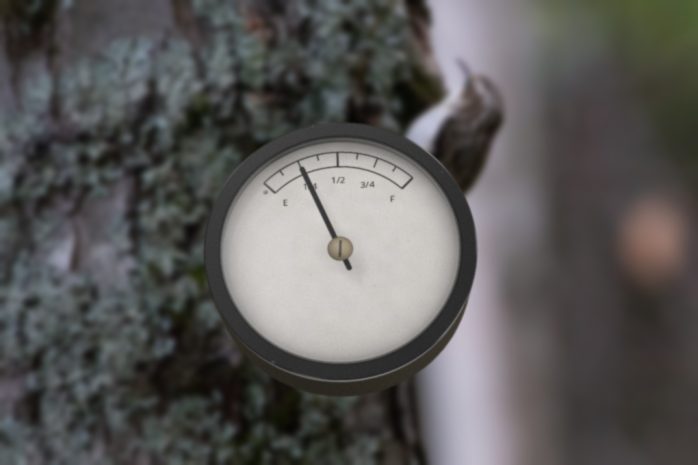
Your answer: 0.25
